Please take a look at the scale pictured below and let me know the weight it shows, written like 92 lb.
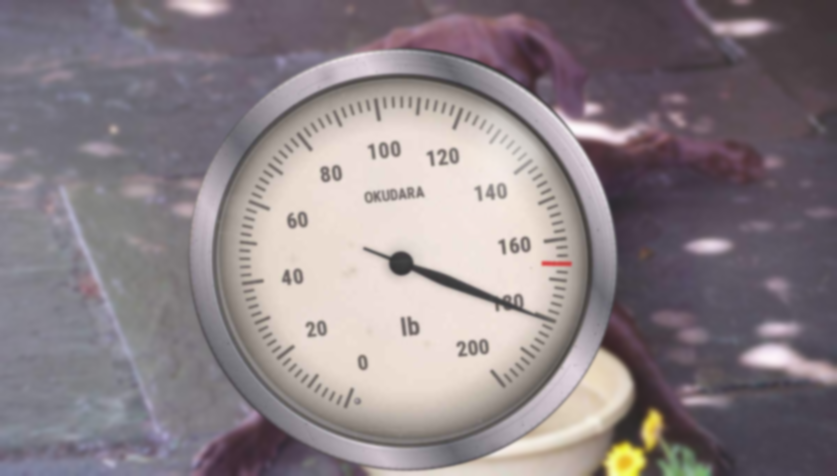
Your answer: 180 lb
